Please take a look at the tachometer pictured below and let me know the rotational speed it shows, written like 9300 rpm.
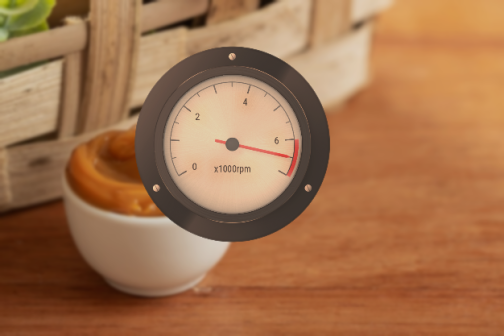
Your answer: 6500 rpm
